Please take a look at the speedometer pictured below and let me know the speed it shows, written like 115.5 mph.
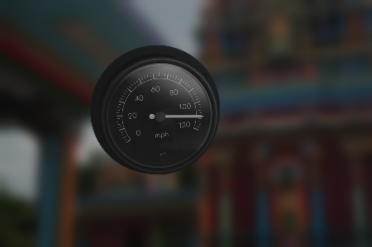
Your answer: 110 mph
